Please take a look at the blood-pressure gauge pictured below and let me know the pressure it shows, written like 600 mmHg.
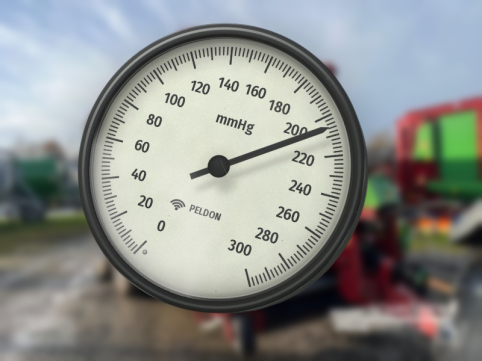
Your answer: 206 mmHg
